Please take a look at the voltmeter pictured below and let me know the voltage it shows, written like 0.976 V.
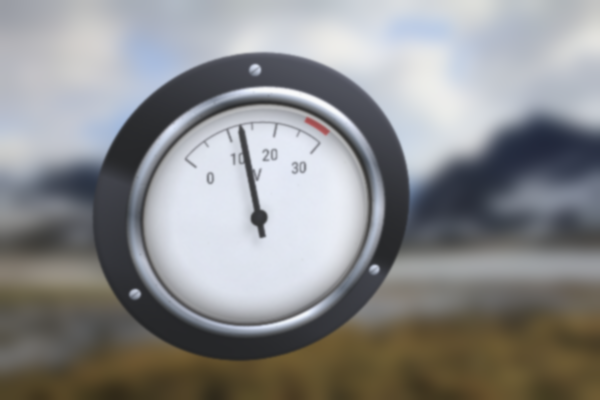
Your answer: 12.5 V
